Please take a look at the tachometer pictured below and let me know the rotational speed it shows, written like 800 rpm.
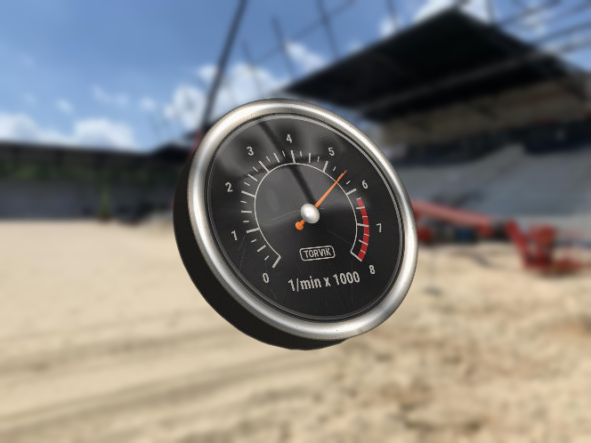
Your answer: 5500 rpm
